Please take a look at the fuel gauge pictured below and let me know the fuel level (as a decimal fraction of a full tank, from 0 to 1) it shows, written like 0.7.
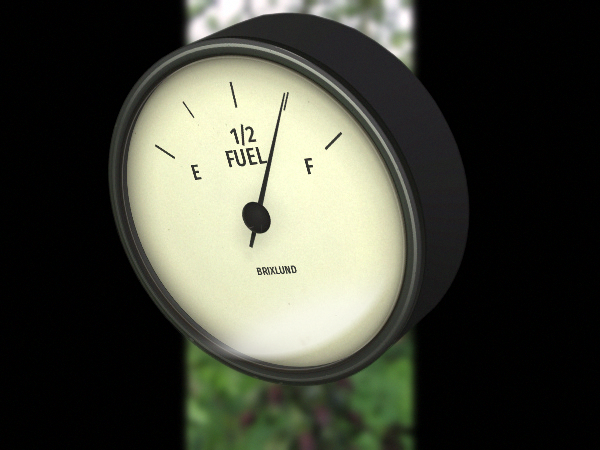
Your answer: 0.75
